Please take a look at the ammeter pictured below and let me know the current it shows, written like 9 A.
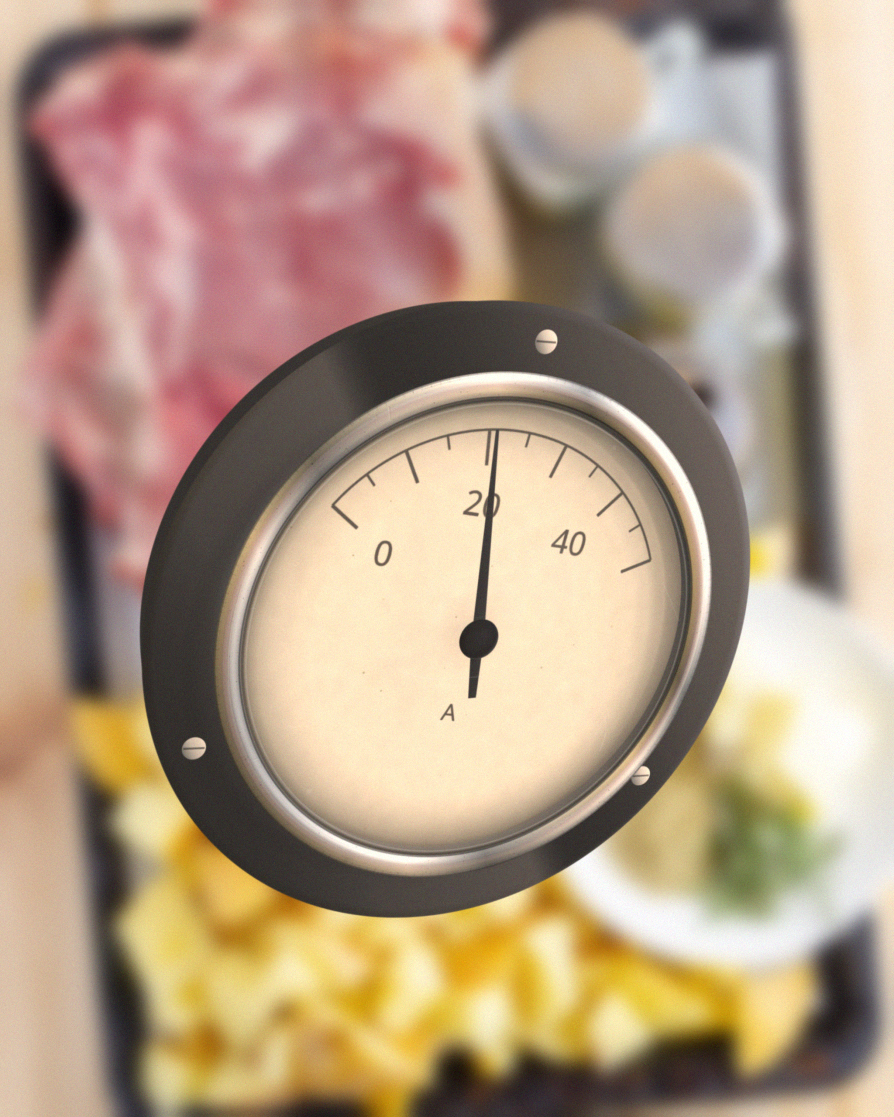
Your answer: 20 A
